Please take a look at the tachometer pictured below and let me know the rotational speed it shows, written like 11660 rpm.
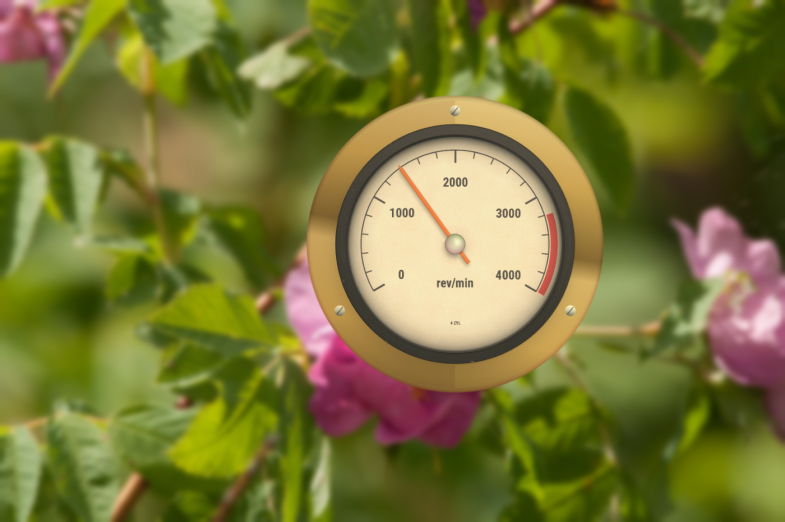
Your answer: 1400 rpm
